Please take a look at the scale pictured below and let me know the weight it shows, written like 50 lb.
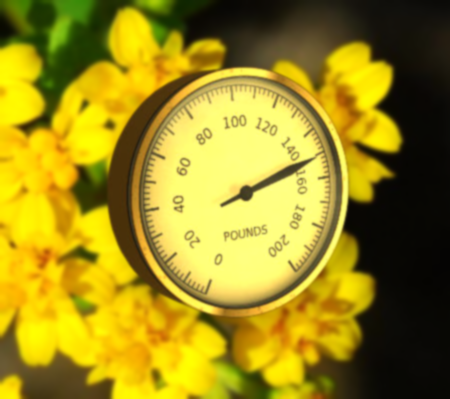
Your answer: 150 lb
